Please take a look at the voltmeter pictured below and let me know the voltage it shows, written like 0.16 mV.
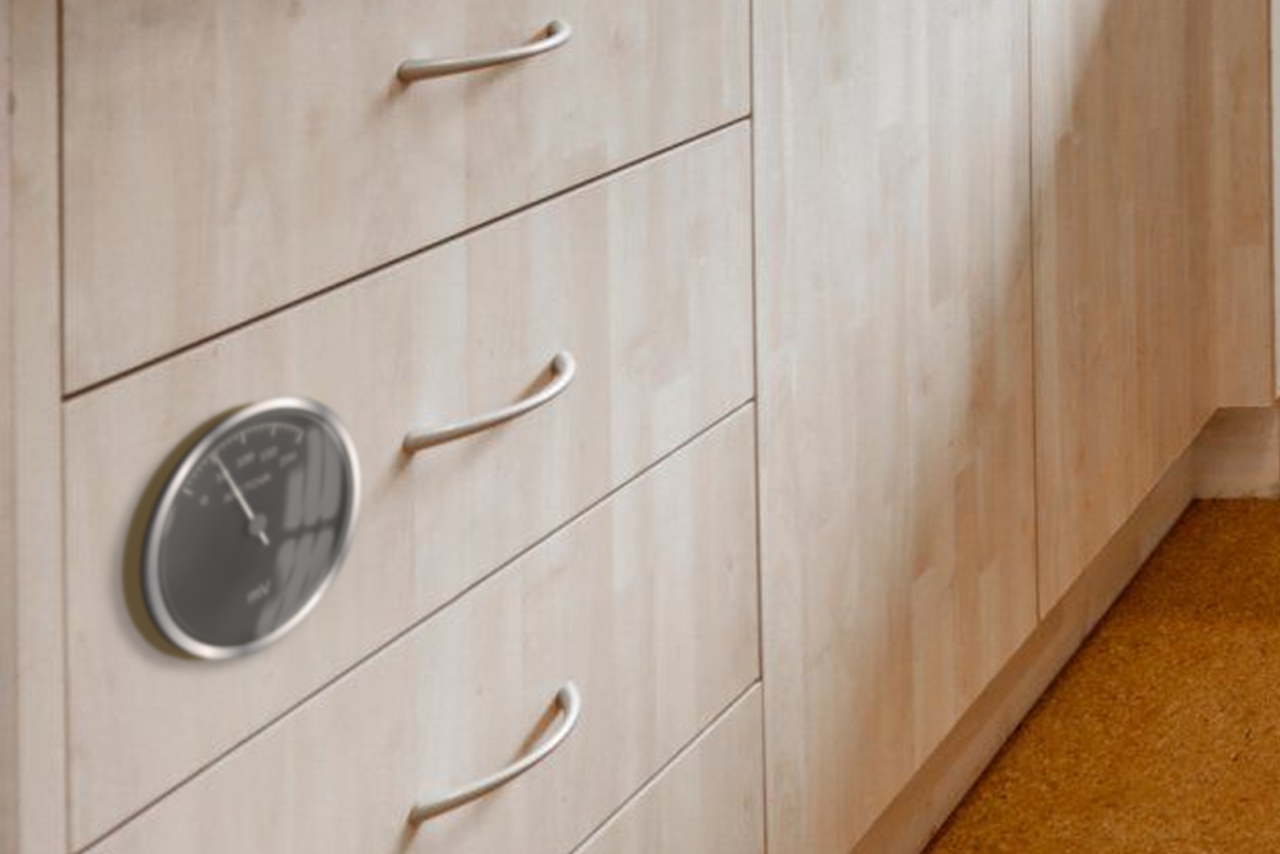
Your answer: 50 mV
